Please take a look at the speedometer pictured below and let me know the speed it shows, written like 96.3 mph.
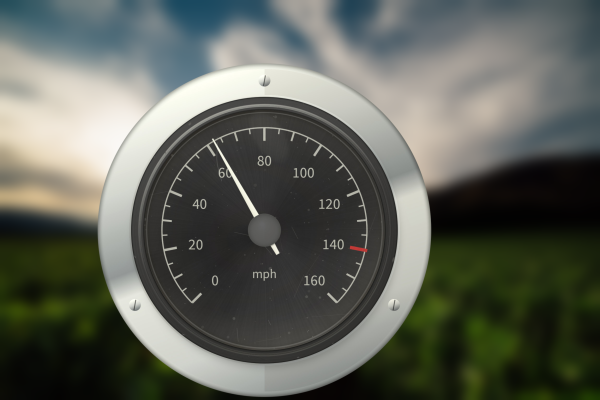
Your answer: 62.5 mph
